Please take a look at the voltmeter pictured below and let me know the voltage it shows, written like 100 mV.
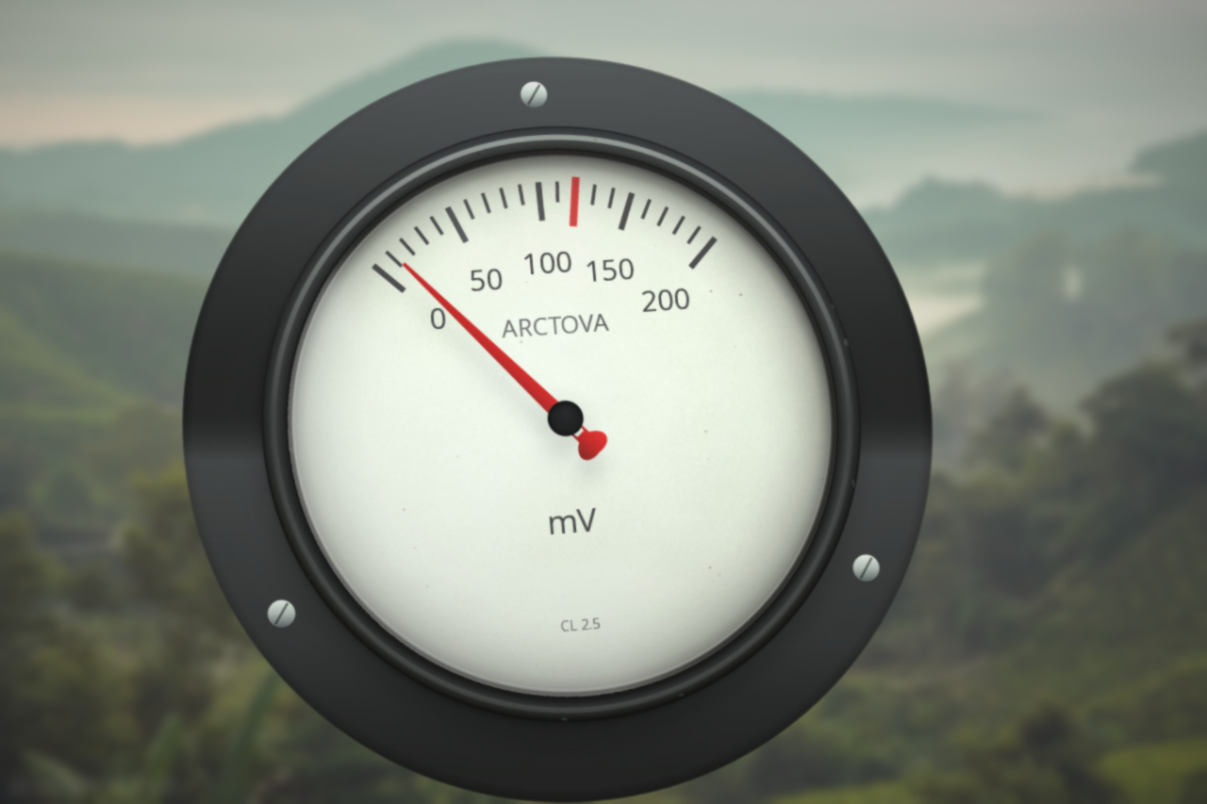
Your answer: 10 mV
